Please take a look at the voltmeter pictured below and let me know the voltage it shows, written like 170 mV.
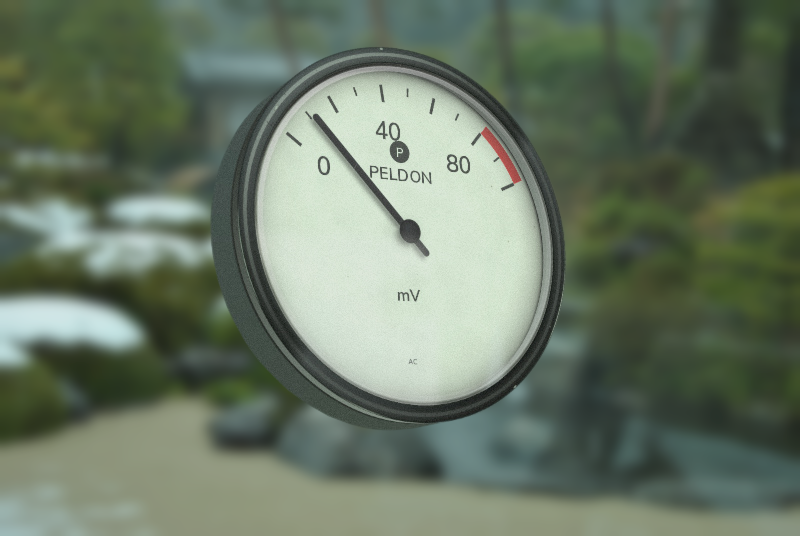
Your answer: 10 mV
